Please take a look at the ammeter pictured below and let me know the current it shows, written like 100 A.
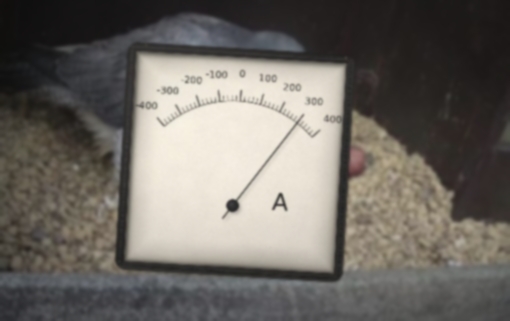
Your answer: 300 A
